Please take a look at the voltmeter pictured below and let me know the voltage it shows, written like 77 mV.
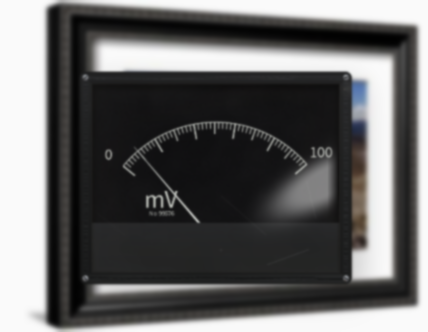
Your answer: 10 mV
